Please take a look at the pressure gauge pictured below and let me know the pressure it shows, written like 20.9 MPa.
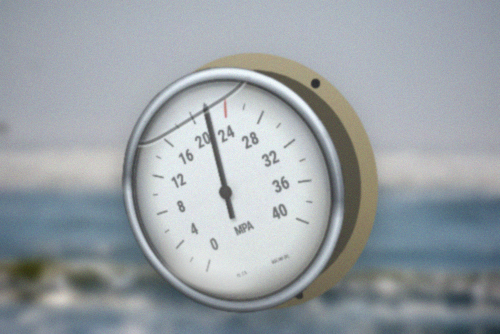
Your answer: 22 MPa
